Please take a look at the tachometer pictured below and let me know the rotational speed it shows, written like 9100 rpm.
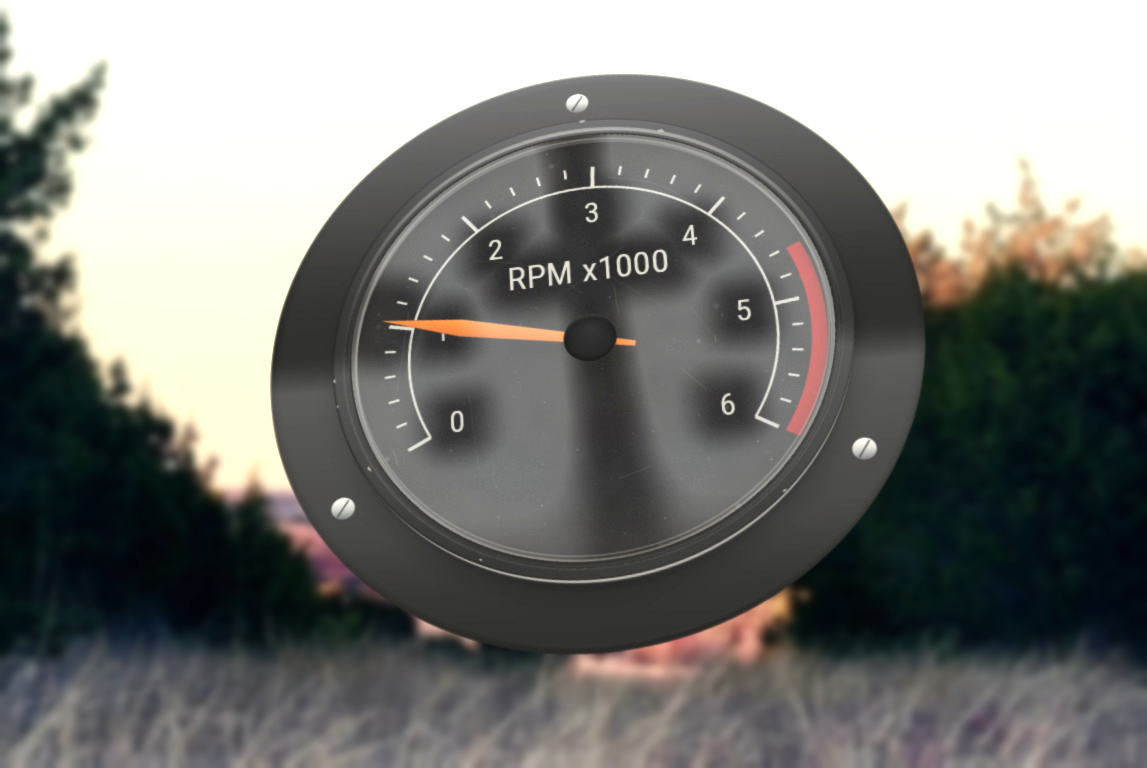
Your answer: 1000 rpm
